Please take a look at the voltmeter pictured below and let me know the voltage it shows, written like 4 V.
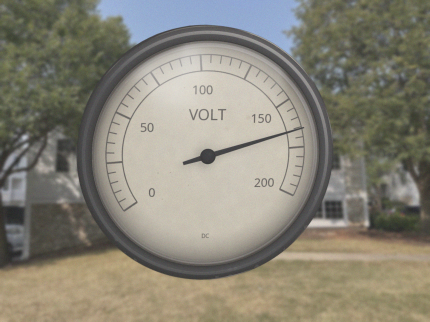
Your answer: 165 V
